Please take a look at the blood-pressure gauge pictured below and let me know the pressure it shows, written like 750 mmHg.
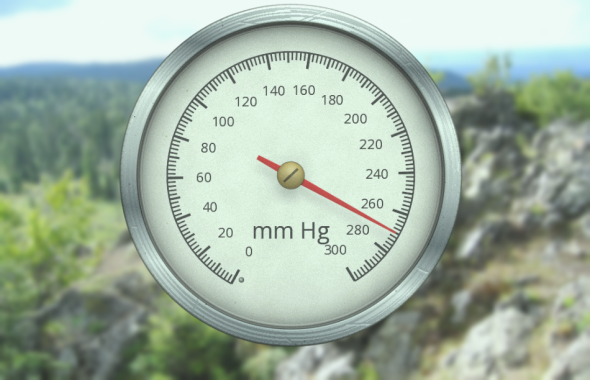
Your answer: 270 mmHg
